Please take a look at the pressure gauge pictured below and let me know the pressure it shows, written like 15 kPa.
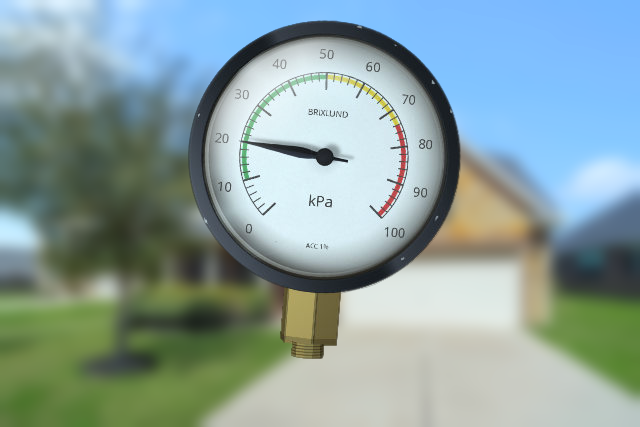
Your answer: 20 kPa
